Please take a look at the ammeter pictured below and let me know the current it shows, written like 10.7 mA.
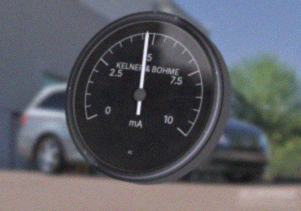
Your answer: 4.75 mA
